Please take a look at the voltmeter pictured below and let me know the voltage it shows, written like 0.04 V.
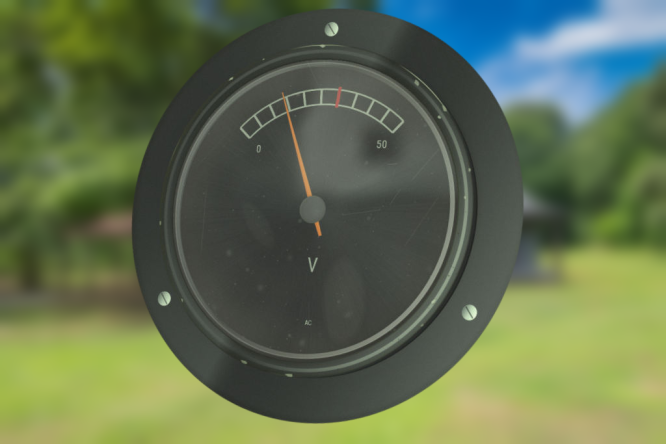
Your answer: 15 V
